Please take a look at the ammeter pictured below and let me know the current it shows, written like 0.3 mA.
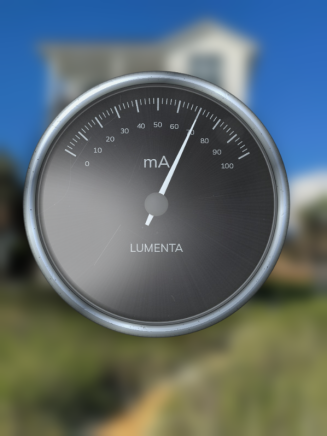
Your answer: 70 mA
